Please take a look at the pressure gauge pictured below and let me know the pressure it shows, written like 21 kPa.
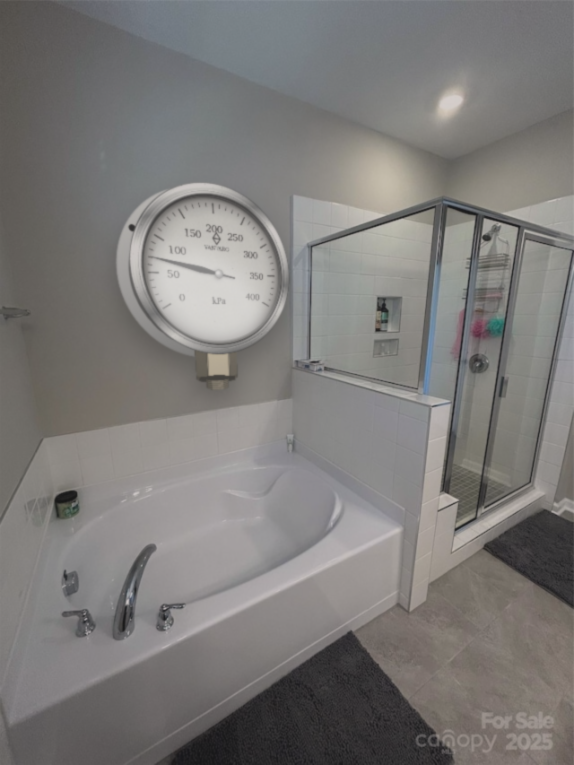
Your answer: 70 kPa
